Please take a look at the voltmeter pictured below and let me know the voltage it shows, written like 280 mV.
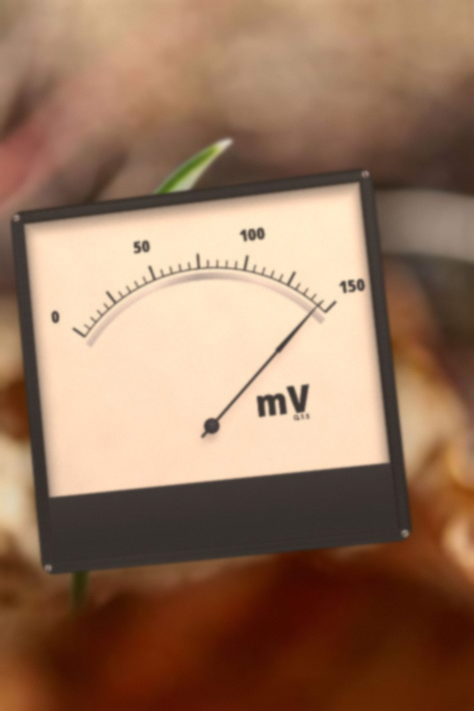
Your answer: 145 mV
